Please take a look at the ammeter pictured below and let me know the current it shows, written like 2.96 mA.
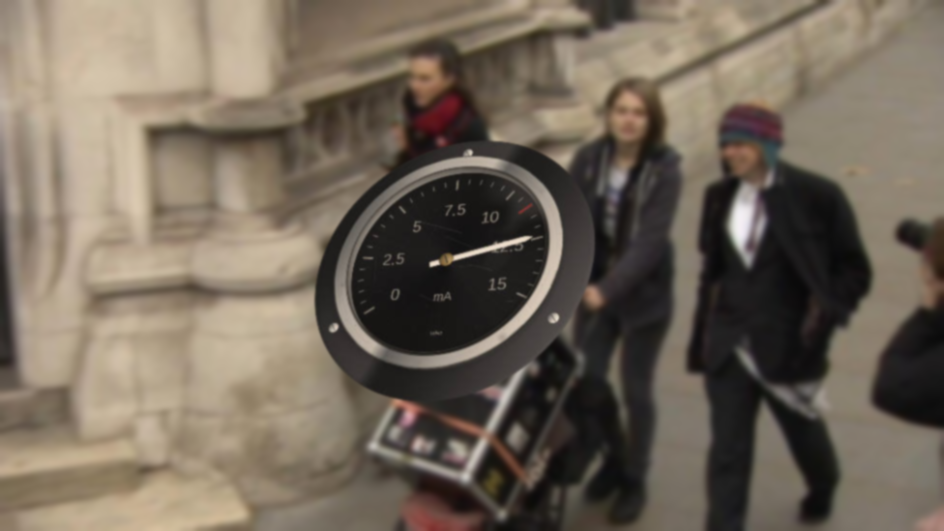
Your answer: 12.5 mA
